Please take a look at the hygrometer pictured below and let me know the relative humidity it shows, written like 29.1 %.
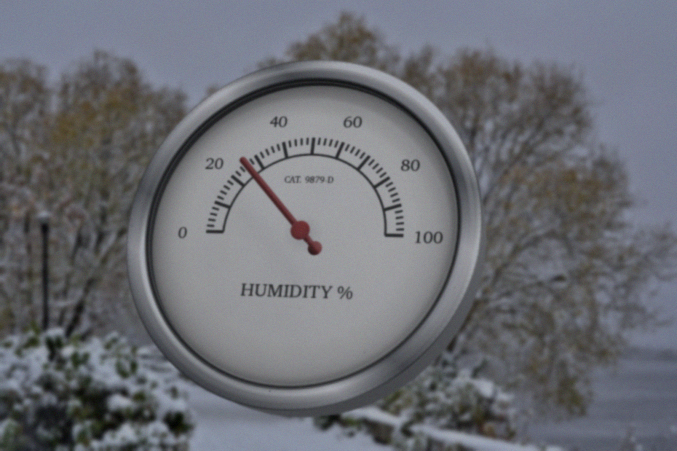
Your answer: 26 %
